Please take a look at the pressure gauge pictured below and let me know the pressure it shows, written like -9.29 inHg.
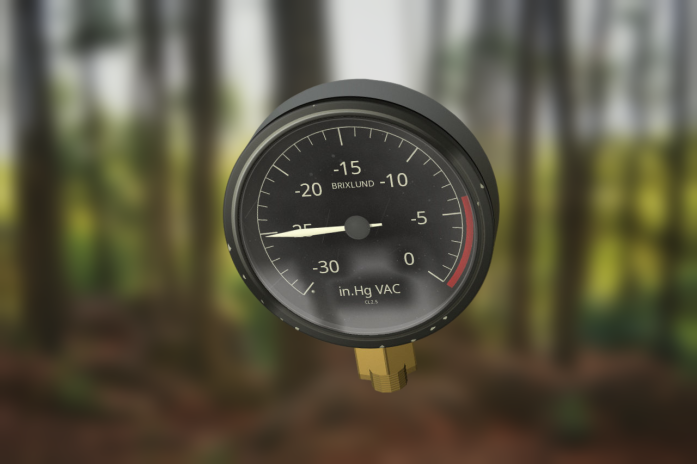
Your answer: -25 inHg
